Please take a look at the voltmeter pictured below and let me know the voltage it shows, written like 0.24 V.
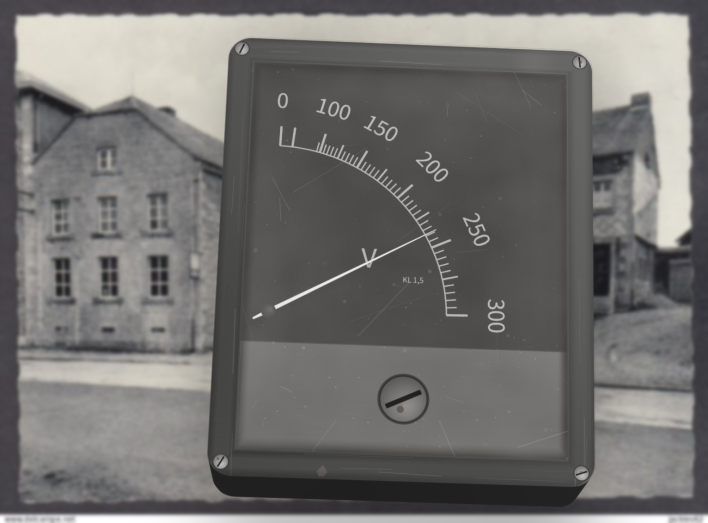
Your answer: 240 V
